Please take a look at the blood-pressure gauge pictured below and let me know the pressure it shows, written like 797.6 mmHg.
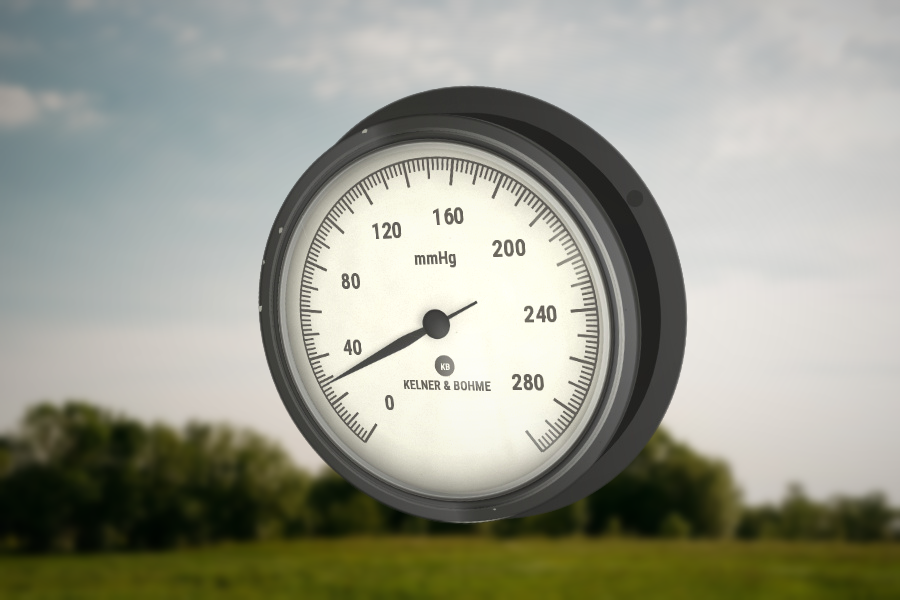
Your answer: 28 mmHg
